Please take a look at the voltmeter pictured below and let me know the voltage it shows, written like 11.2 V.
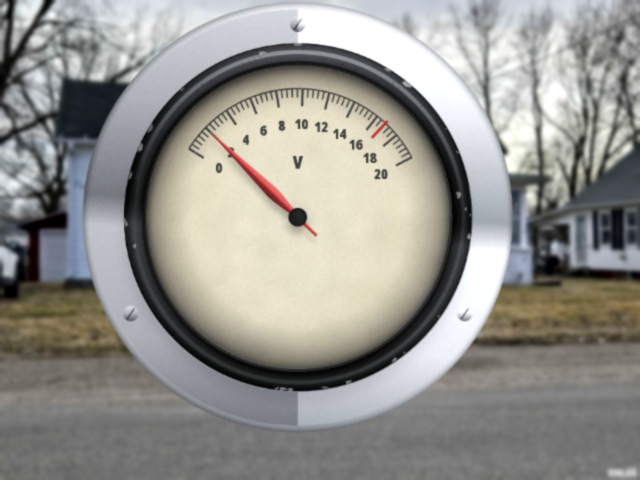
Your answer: 2 V
